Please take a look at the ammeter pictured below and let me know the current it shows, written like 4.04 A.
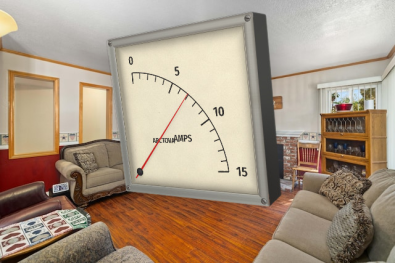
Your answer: 7 A
